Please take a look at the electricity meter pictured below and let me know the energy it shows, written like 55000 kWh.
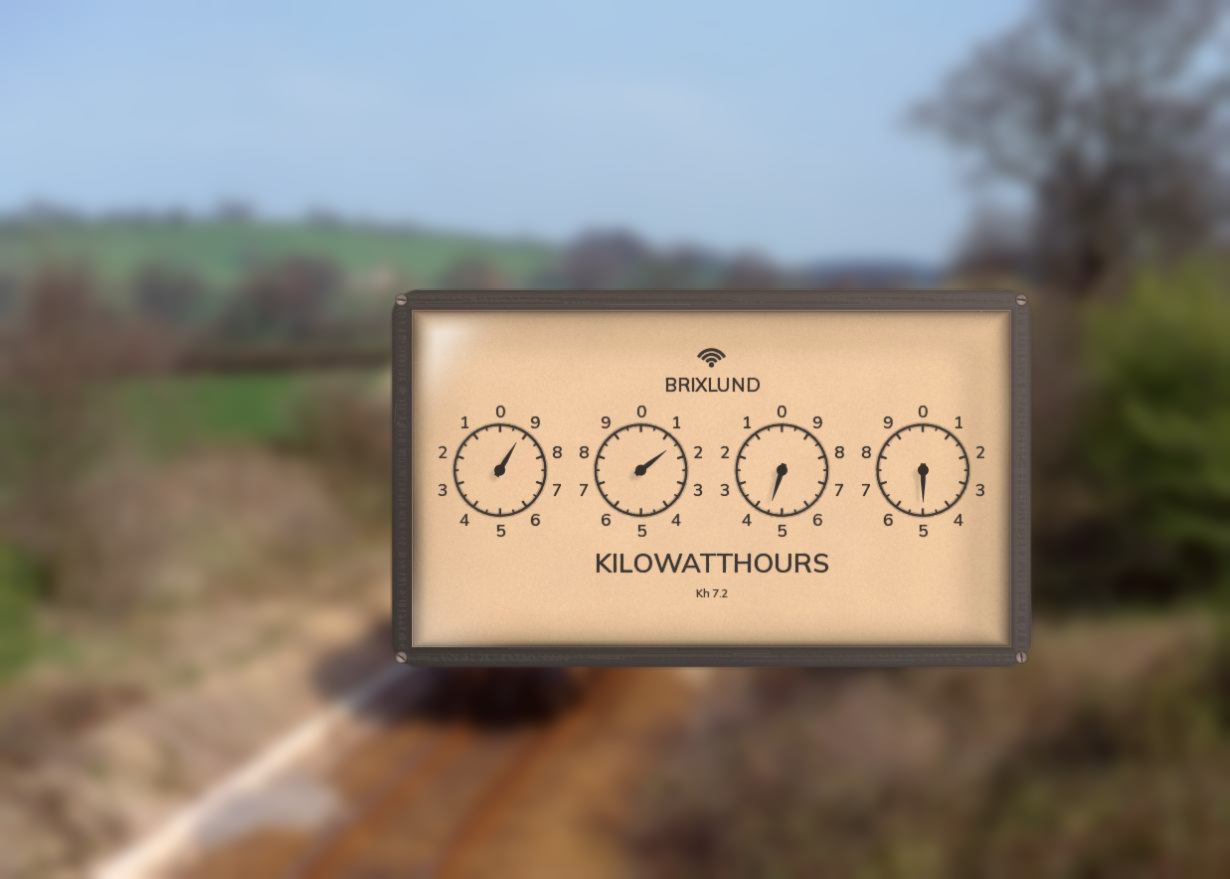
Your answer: 9145 kWh
